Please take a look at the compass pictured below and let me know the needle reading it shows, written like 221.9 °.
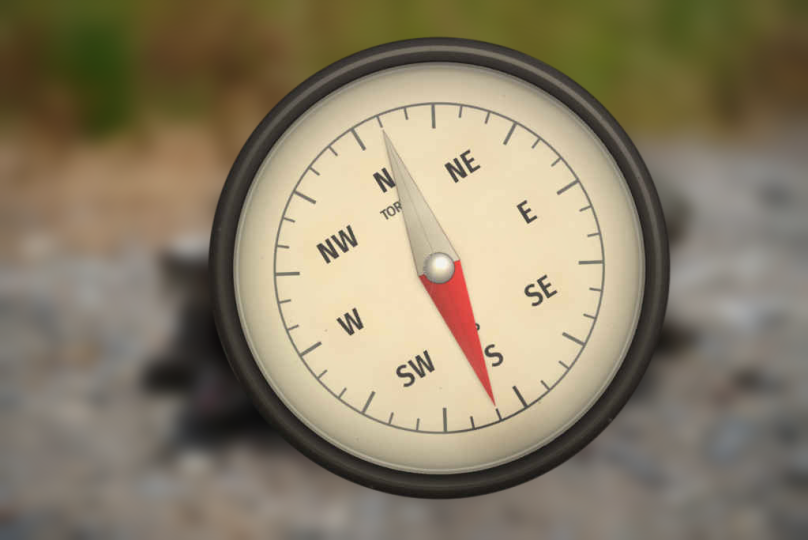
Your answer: 190 °
